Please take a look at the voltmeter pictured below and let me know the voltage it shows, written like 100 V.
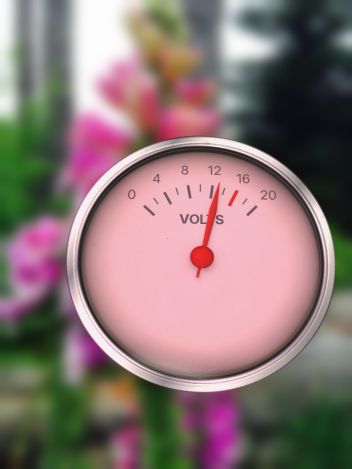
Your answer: 13 V
